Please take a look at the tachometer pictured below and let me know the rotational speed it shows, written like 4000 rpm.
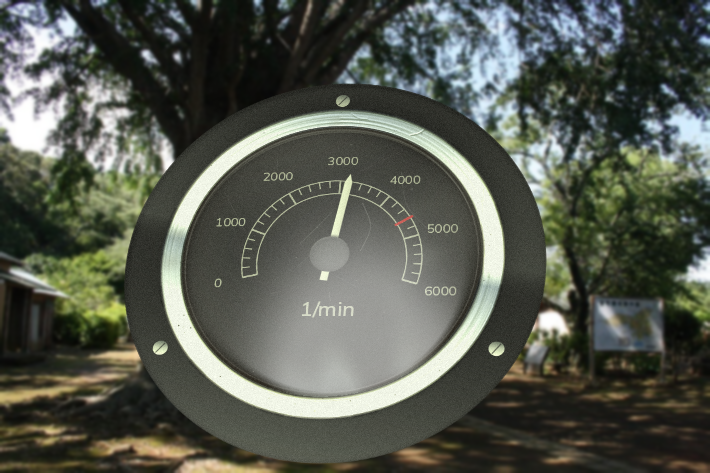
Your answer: 3200 rpm
